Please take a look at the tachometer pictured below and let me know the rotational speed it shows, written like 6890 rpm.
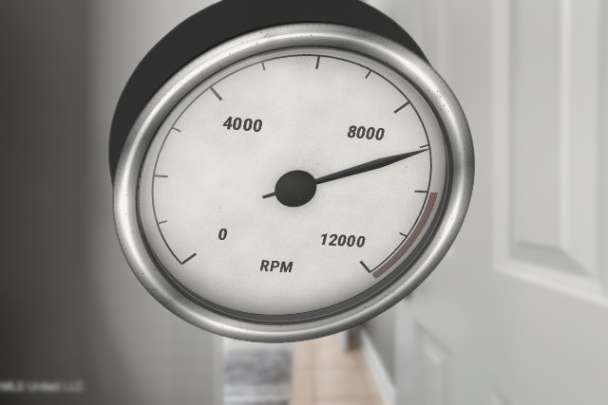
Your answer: 9000 rpm
